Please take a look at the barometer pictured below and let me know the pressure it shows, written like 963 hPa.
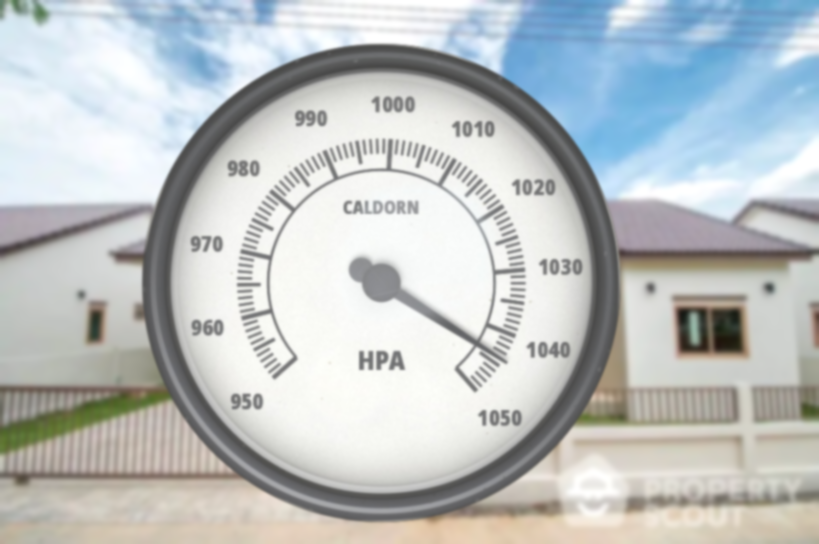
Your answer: 1044 hPa
